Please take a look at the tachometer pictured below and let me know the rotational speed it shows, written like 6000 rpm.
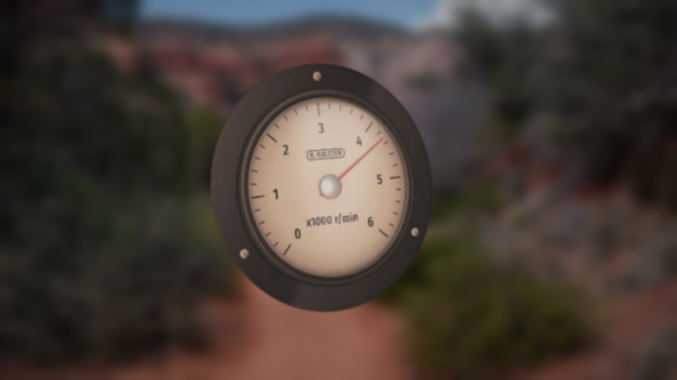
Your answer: 4300 rpm
